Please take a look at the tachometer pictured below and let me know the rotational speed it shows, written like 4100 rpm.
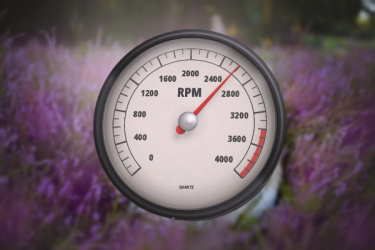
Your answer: 2600 rpm
